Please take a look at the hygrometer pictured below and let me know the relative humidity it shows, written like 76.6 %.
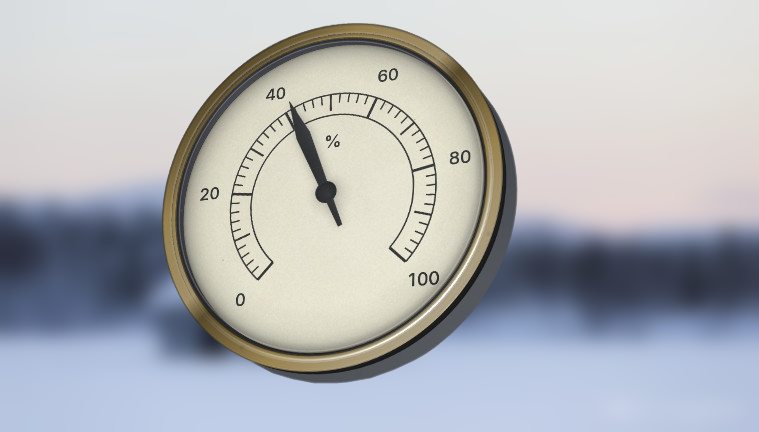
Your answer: 42 %
